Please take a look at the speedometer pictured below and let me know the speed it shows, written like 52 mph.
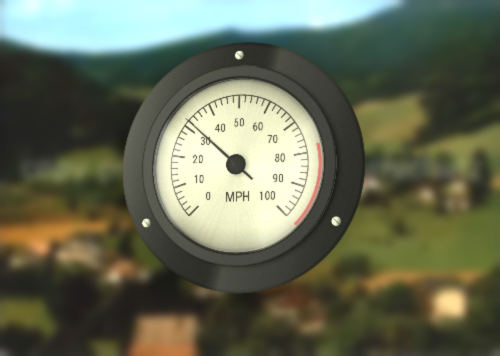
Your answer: 32 mph
